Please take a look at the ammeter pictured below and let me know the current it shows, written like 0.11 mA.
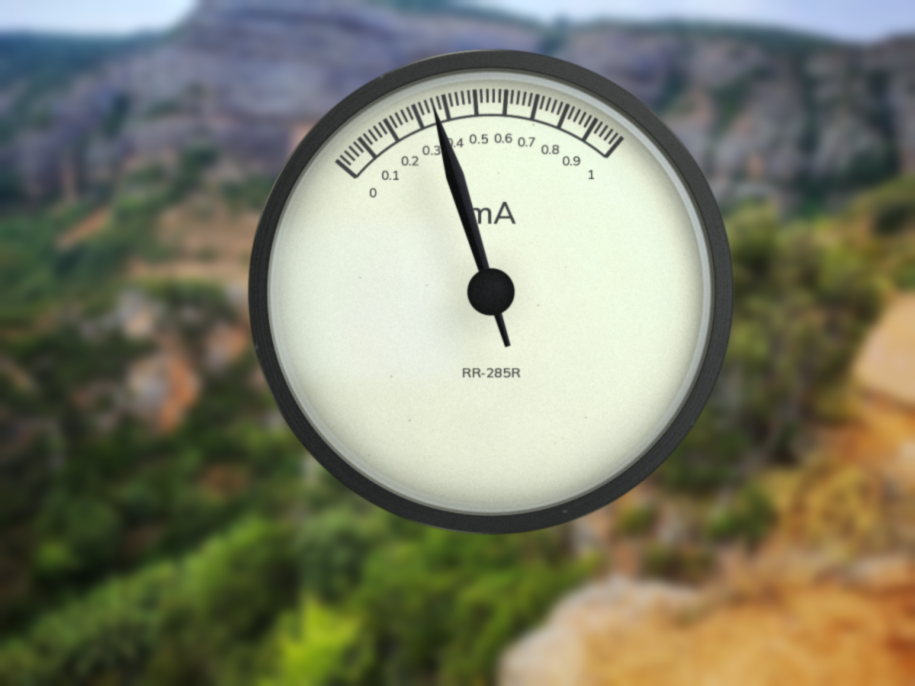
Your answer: 0.36 mA
